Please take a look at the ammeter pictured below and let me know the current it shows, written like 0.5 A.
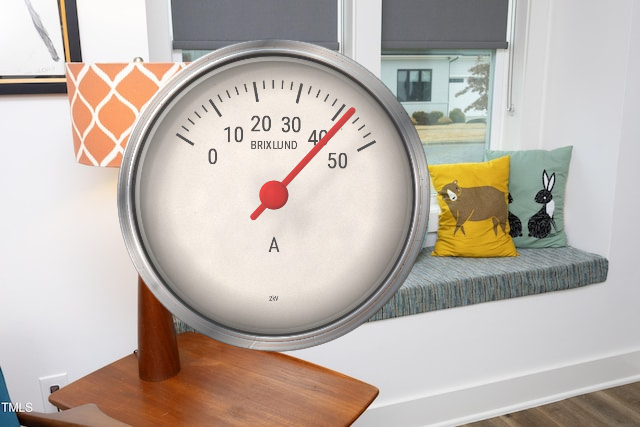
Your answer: 42 A
